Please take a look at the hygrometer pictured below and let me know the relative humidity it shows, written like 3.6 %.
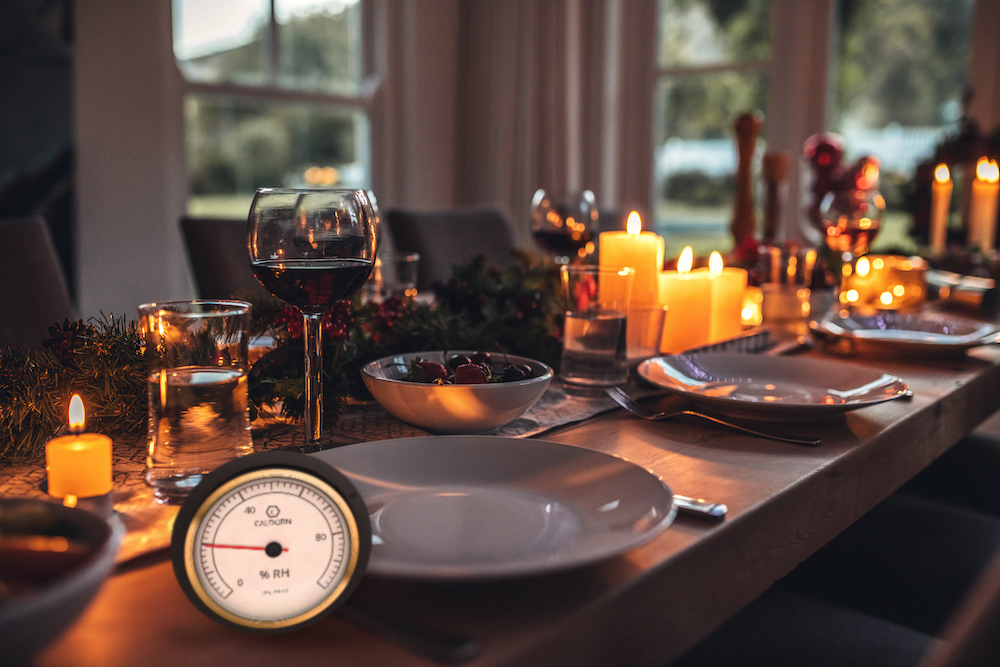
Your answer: 20 %
